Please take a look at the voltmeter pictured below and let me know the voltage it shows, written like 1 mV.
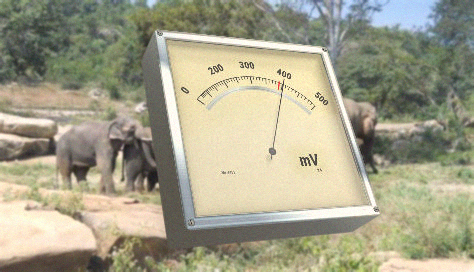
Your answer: 400 mV
